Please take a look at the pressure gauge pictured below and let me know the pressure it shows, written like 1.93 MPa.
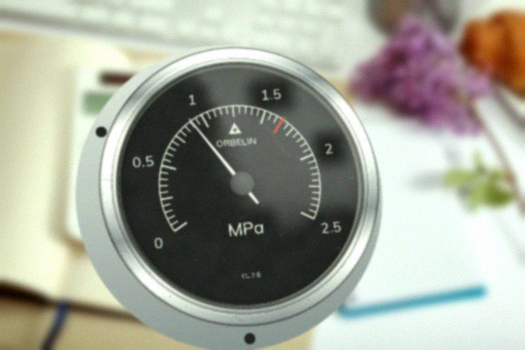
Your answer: 0.9 MPa
